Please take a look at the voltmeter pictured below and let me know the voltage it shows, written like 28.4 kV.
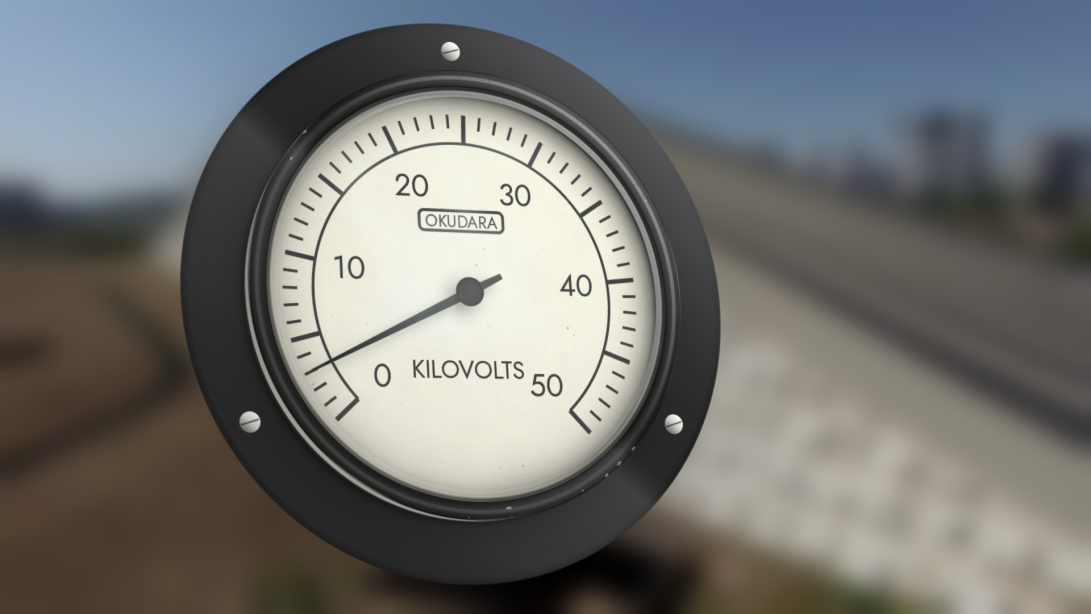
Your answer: 3 kV
